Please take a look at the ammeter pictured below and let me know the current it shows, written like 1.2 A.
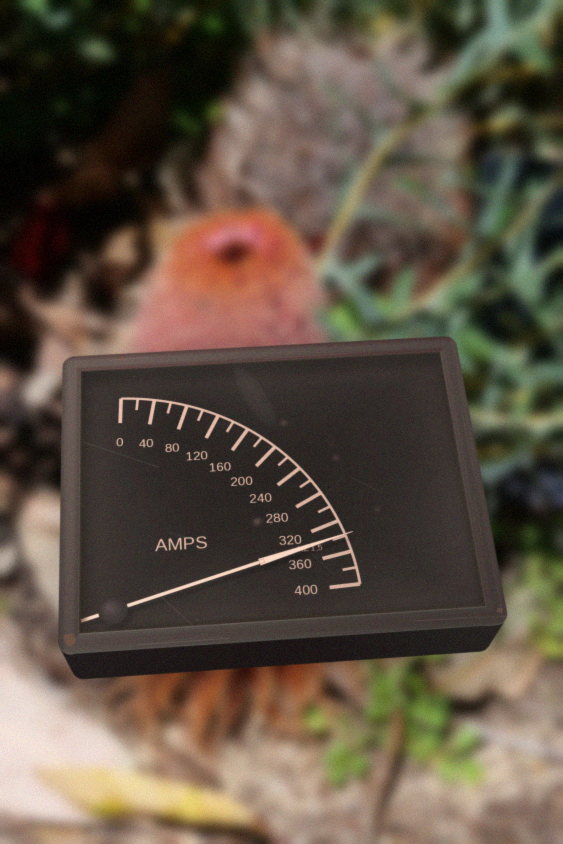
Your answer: 340 A
